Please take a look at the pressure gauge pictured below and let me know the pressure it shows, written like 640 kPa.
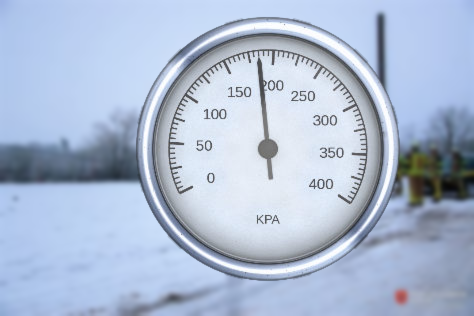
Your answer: 185 kPa
